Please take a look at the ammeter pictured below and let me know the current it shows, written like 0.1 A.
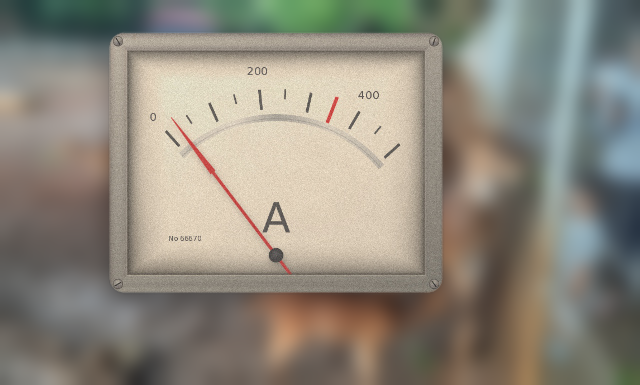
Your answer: 25 A
